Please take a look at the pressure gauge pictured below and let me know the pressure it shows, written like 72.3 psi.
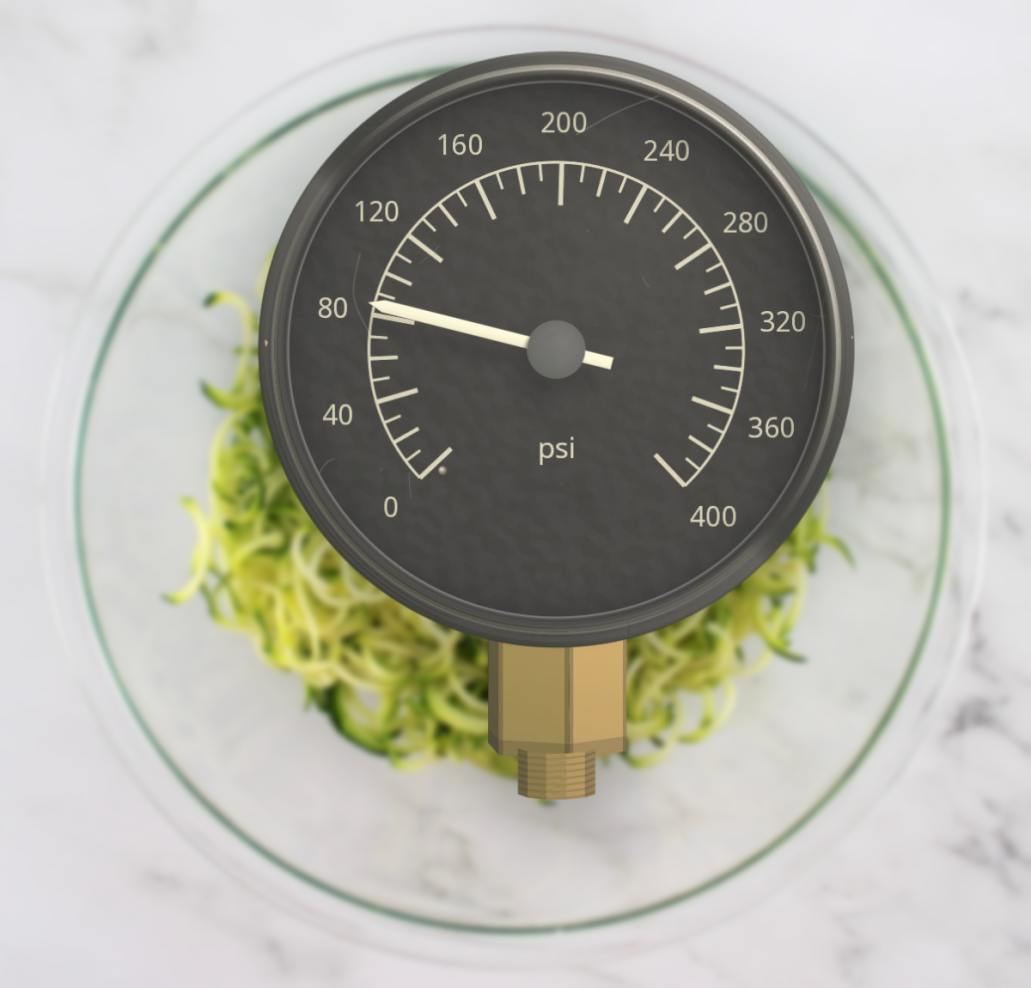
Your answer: 85 psi
